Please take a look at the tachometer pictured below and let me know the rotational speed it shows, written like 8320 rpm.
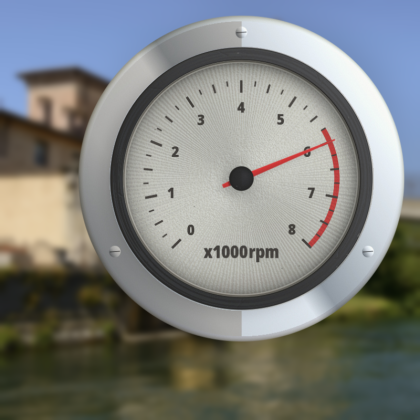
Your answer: 6000 rpm
